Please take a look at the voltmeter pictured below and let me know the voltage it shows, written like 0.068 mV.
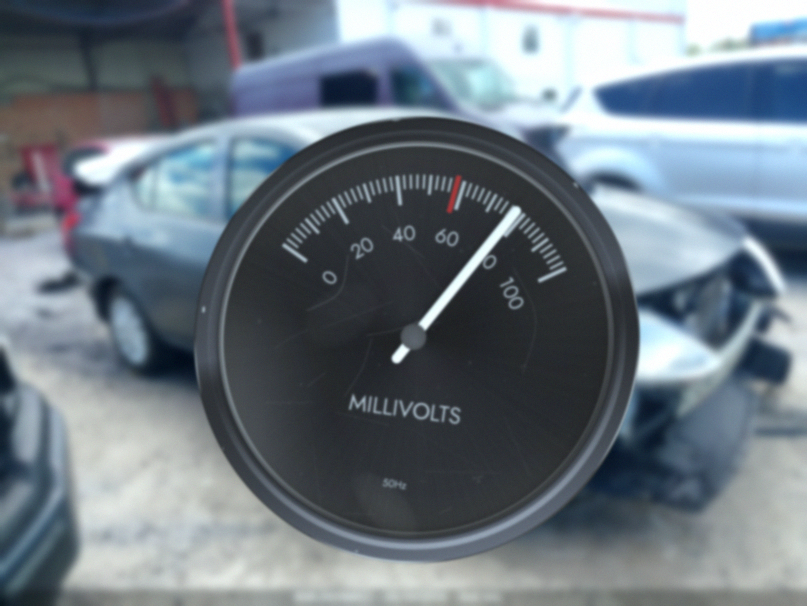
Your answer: 78 mV
